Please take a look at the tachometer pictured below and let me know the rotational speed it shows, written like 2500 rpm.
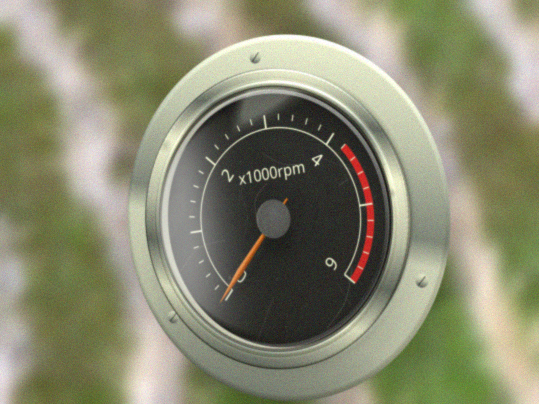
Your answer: 0 rpm
